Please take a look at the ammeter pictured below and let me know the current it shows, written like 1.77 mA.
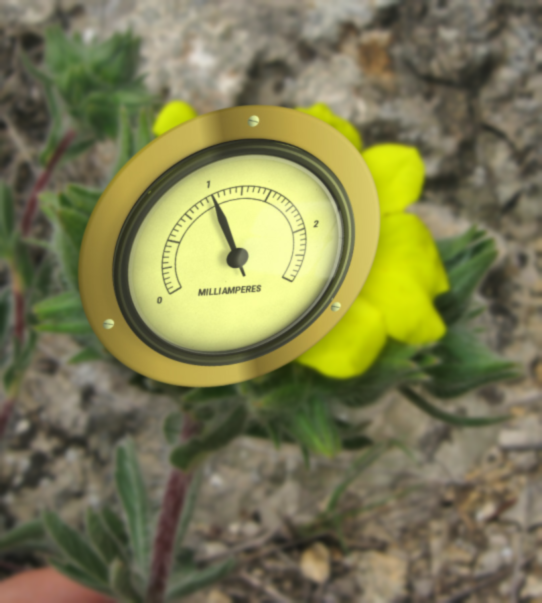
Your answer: 1 mA
